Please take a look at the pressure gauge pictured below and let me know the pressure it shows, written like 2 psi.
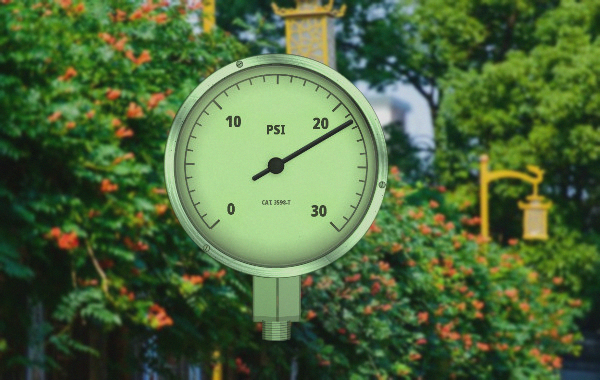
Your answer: 21.5 psi
